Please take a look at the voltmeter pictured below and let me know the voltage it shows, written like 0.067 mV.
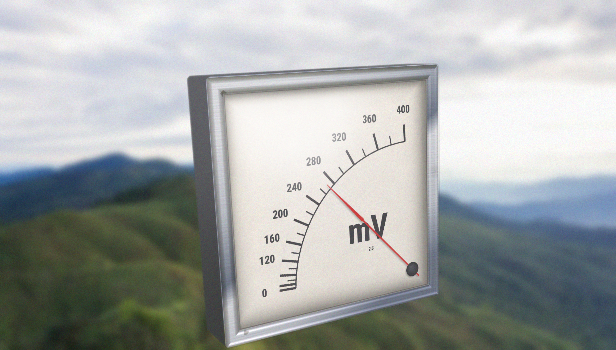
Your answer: 270 mV
